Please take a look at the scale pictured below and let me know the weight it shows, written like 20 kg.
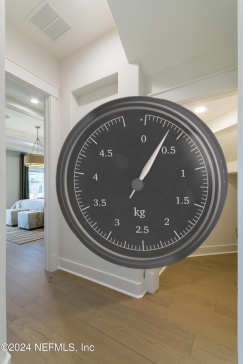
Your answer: 0.35 kg
